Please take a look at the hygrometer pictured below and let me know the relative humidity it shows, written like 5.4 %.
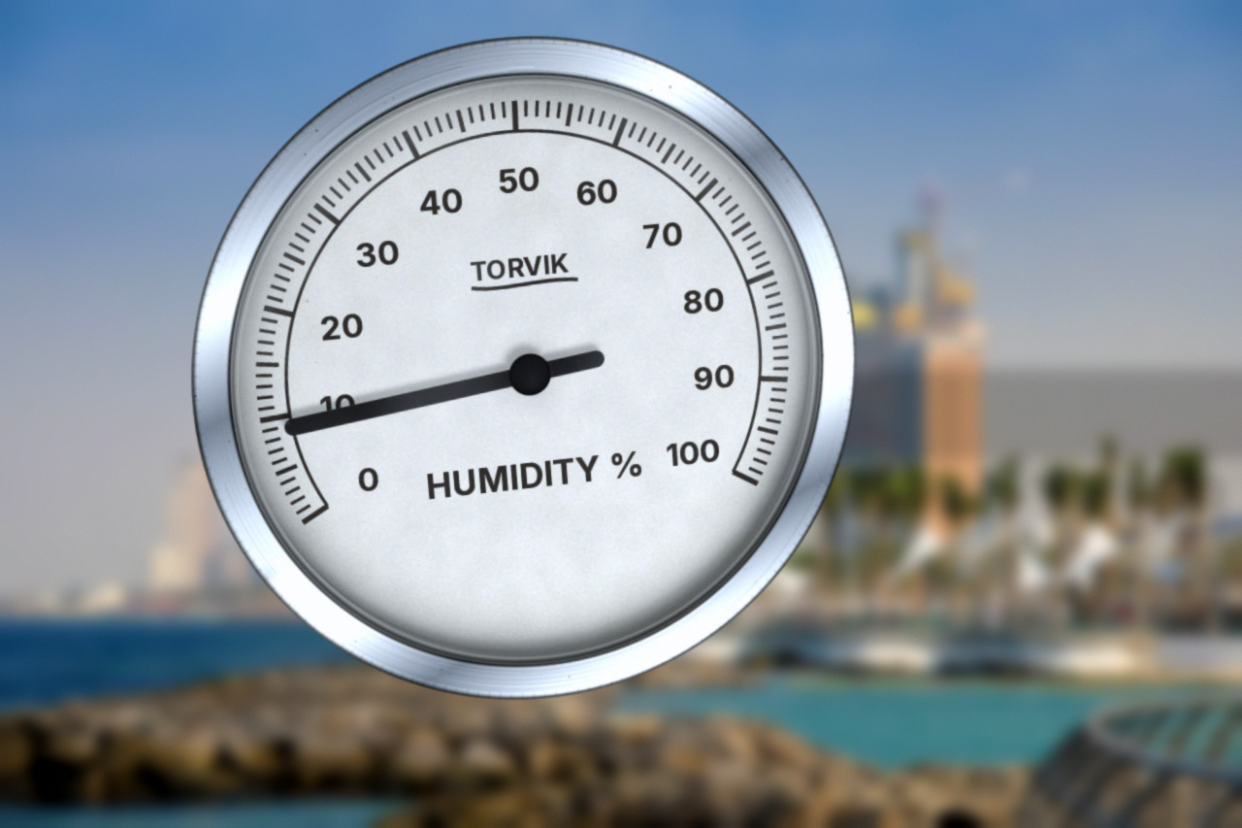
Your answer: 9 %
